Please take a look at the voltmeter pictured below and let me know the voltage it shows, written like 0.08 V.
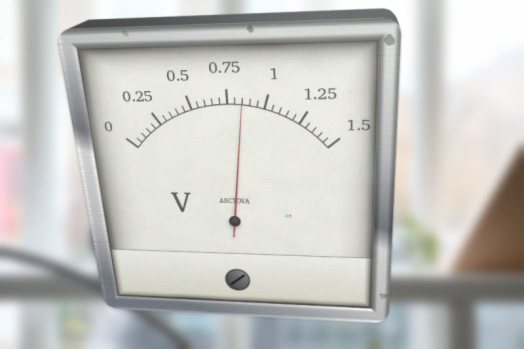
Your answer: 0.85 V
